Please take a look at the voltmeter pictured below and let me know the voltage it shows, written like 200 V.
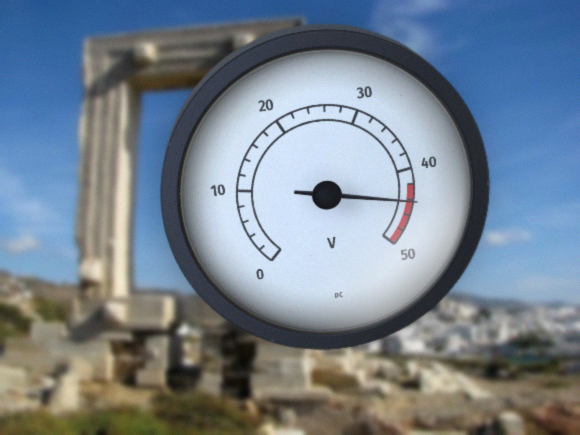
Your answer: 44 V
